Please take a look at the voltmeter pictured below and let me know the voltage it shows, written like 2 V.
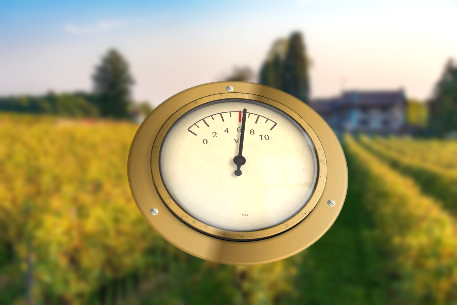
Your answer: 6.5 V
